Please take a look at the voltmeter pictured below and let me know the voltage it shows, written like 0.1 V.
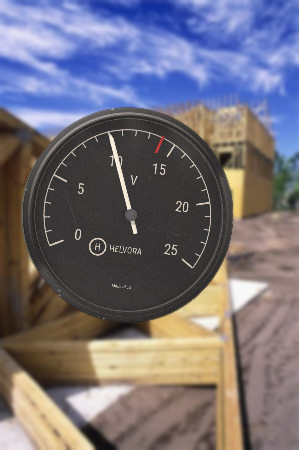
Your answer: 10 V
